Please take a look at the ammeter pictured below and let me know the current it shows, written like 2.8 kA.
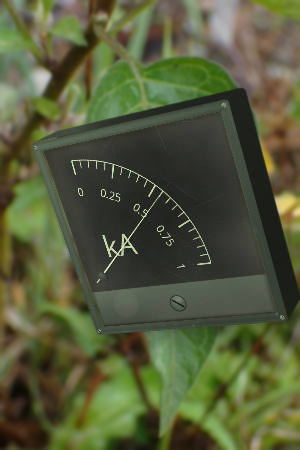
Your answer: 0.55 kA
